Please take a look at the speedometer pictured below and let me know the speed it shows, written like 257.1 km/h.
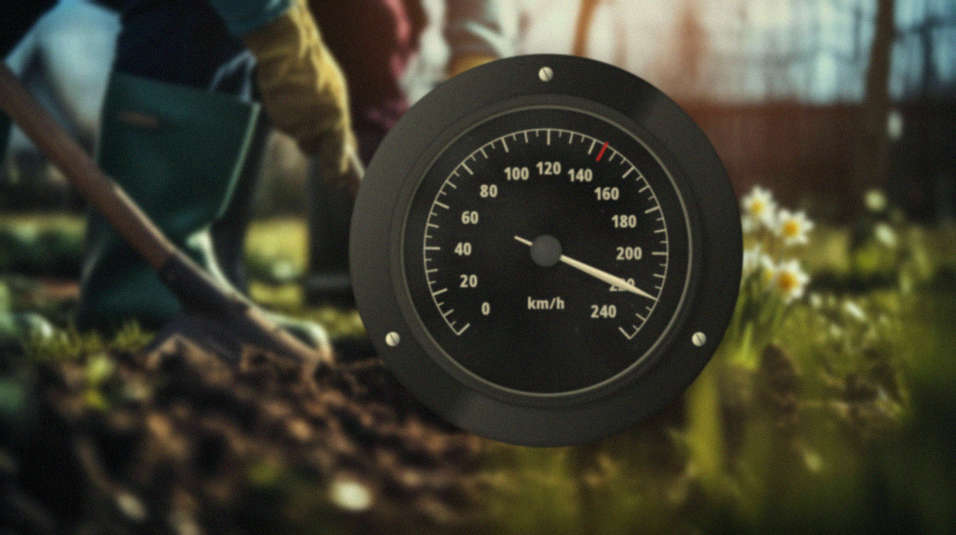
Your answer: 220 km/h
